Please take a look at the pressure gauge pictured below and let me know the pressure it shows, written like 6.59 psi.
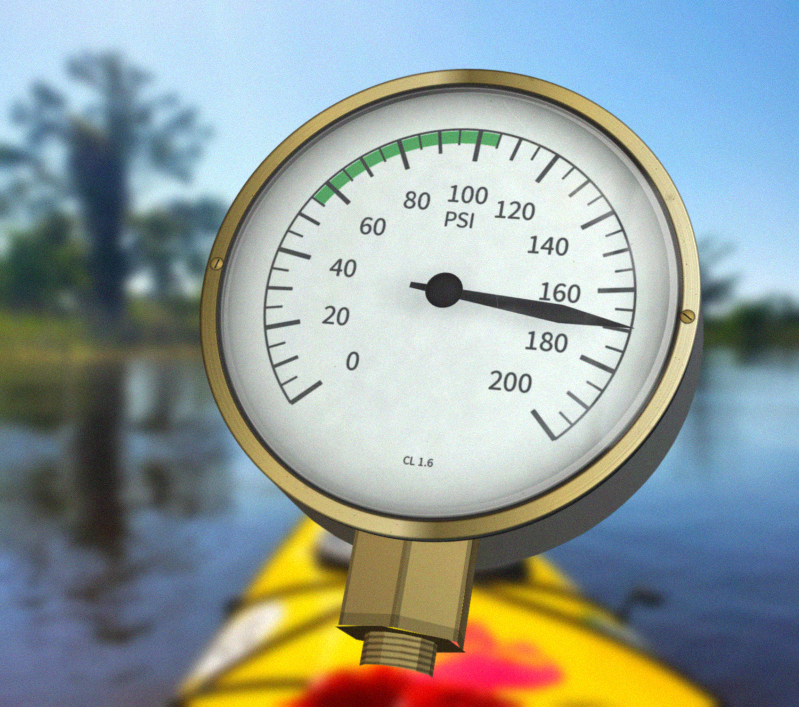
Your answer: 170 psi
